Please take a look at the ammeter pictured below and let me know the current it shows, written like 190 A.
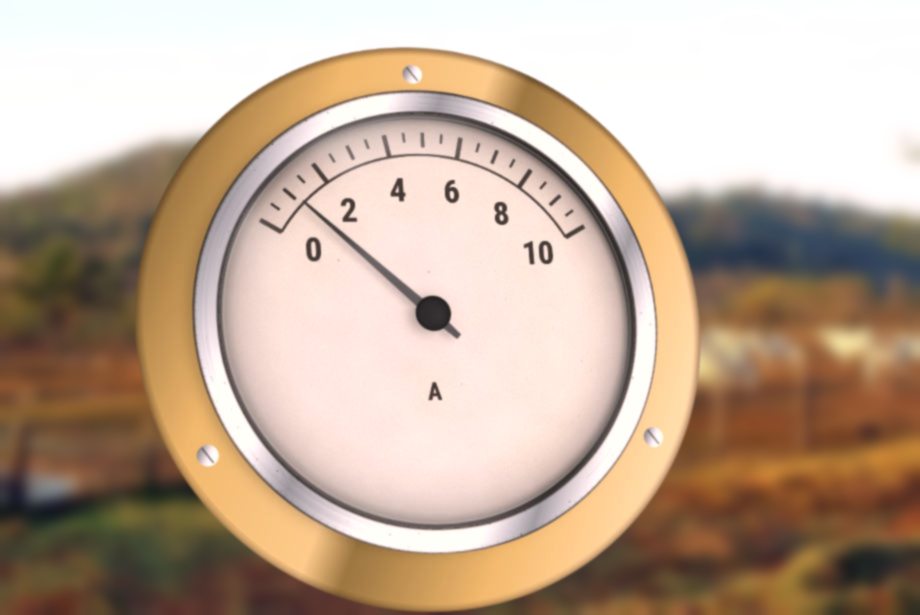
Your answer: 1 A
